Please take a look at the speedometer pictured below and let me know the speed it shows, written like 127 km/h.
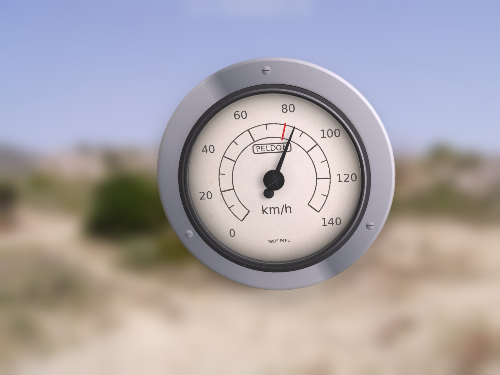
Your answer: 85 km/h
